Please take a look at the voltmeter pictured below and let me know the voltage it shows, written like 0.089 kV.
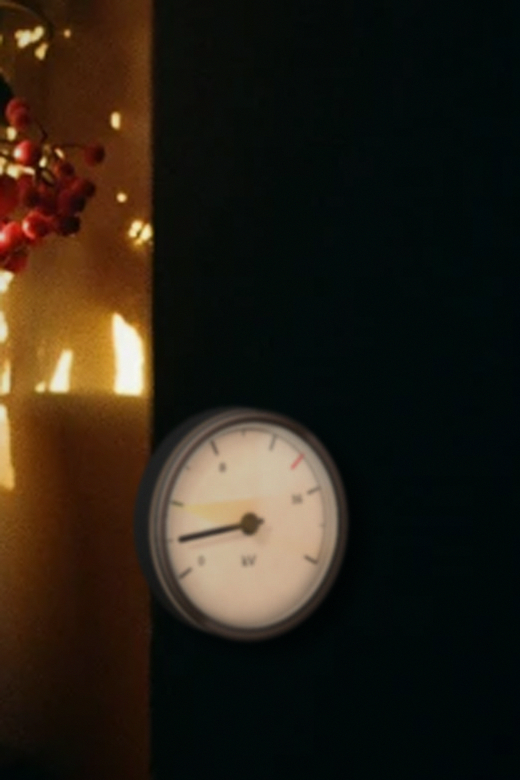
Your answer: 2 kV
